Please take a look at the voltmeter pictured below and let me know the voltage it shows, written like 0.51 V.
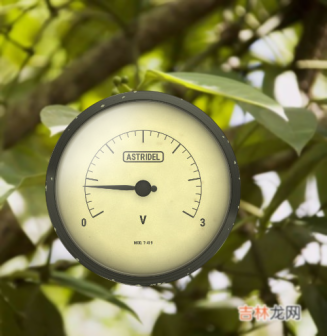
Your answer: 0.4 V
